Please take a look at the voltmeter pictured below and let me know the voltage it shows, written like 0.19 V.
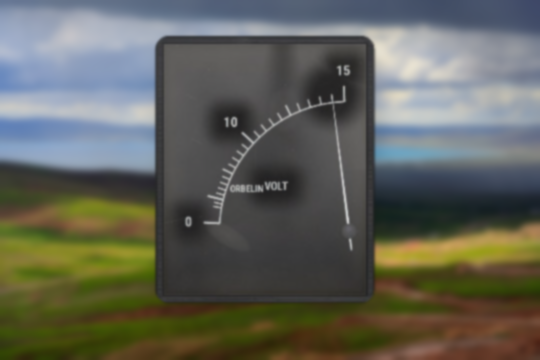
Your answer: 14.5 V
